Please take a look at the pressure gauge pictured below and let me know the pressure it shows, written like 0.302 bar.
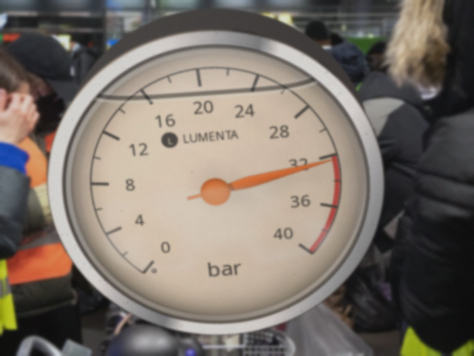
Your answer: 32 bar
